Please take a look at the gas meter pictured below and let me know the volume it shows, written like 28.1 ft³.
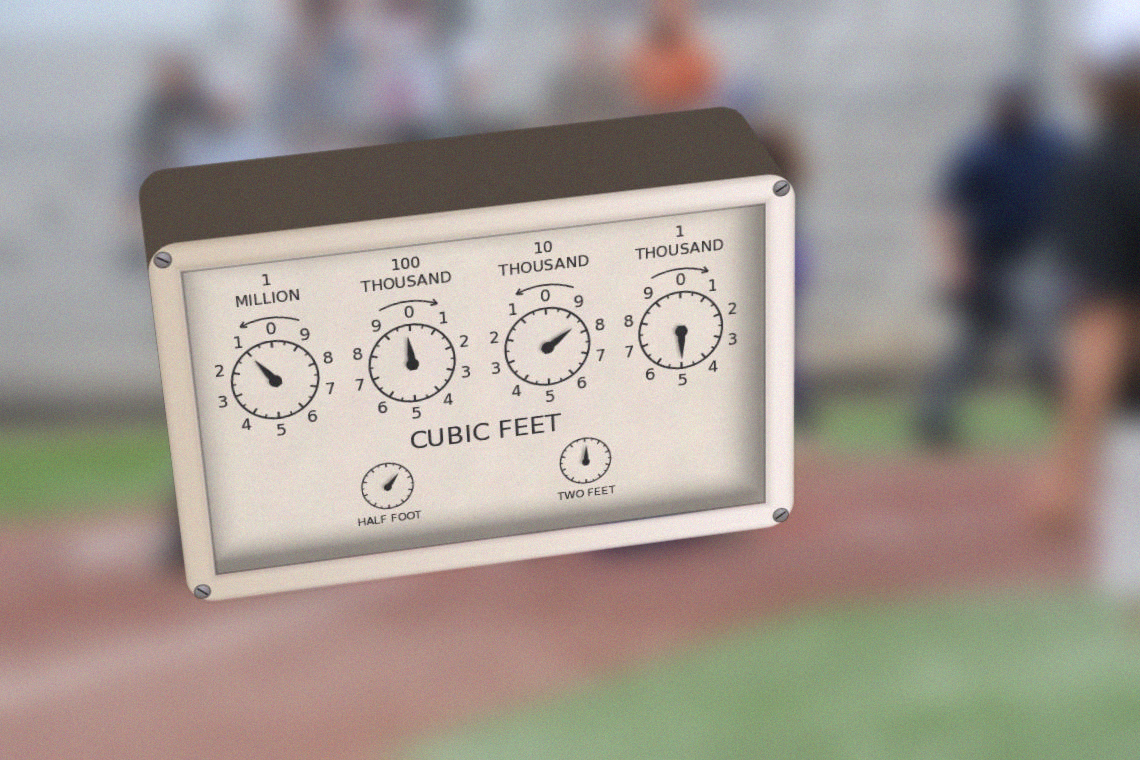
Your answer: 98500 ft³
